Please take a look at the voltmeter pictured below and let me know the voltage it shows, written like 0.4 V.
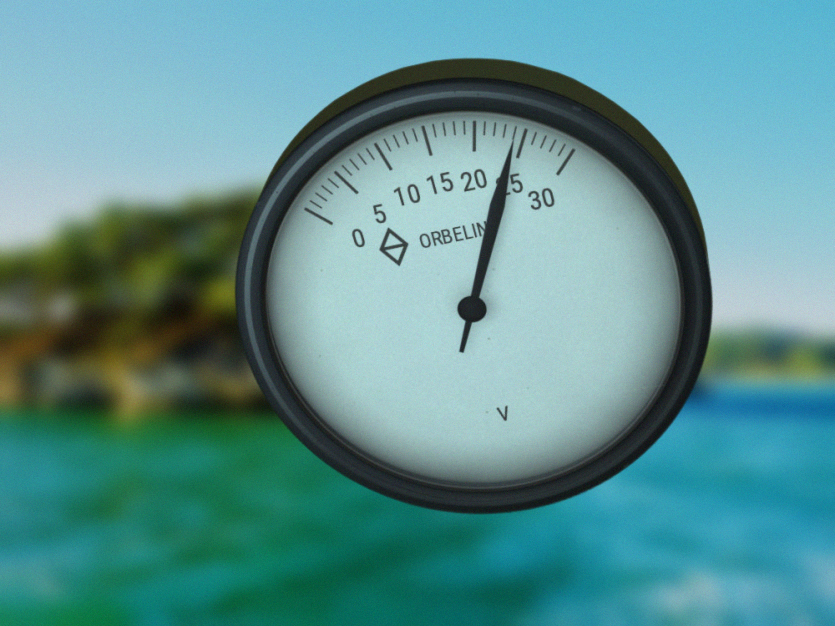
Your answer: 24 V
